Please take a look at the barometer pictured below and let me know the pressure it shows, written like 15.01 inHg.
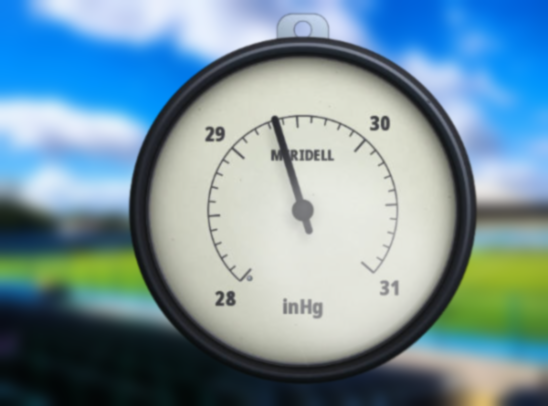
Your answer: 29.35 inHg
